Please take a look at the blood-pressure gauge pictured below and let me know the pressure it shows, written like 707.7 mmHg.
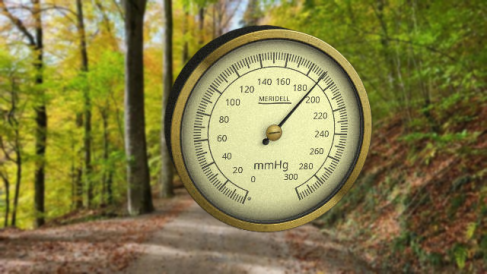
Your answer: 190 mmHg
